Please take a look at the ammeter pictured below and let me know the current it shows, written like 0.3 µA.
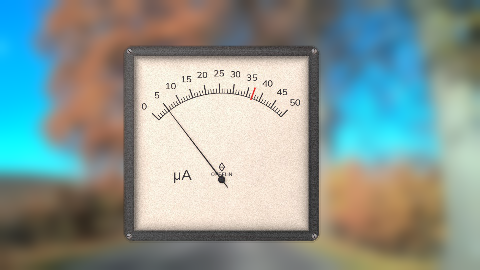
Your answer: 5 µA
